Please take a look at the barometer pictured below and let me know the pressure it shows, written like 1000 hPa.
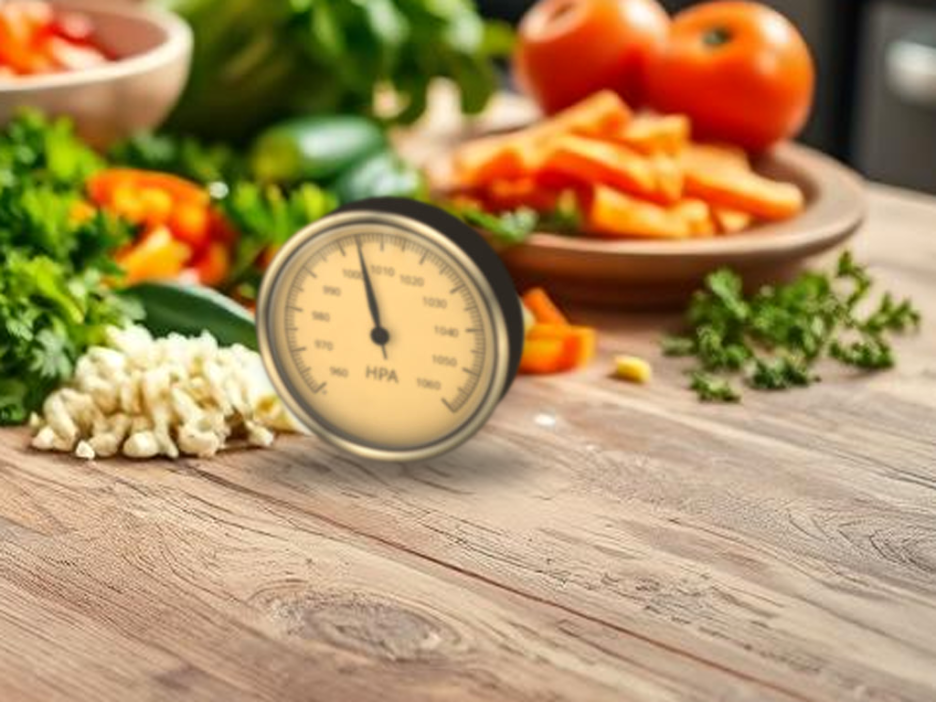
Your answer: 1005 hPa
